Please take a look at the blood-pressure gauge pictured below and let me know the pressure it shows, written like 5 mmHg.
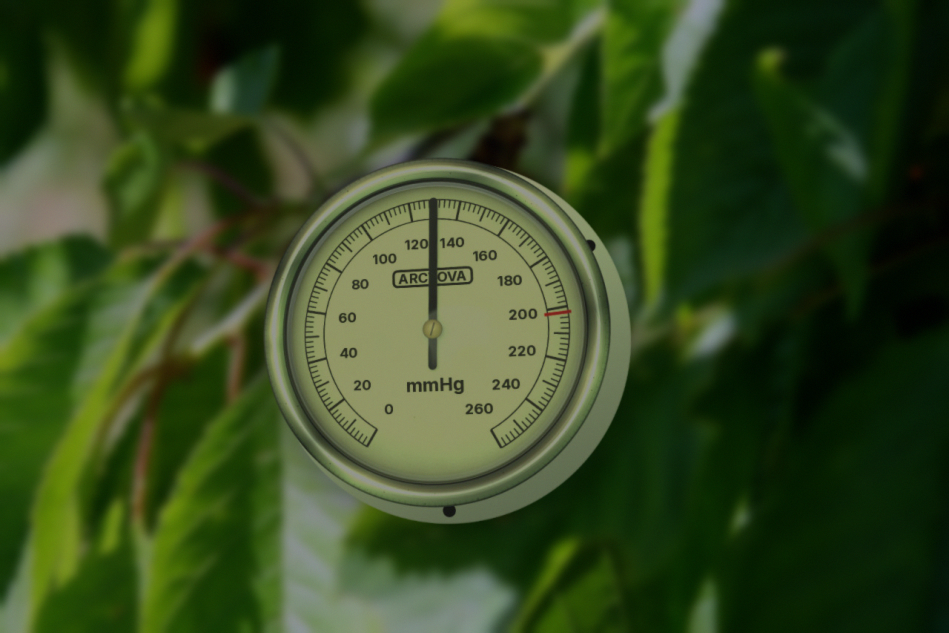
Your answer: 130 mmHg
